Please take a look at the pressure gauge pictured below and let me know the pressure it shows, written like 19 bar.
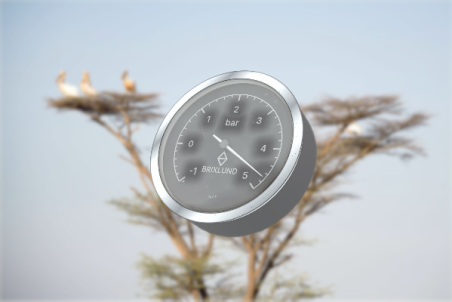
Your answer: 4.7 bar
